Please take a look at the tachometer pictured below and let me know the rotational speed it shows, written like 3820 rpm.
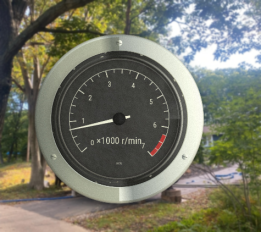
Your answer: 750 rpm
